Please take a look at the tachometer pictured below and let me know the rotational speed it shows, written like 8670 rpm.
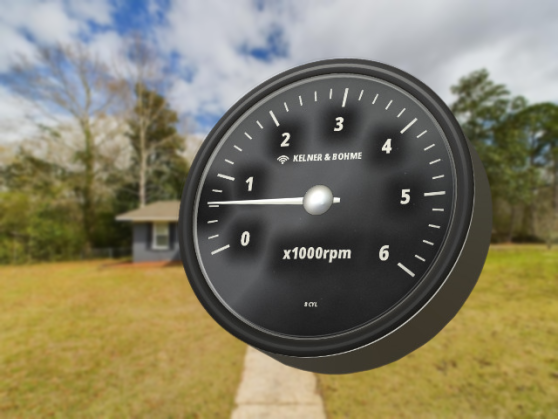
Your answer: 600 rpm
